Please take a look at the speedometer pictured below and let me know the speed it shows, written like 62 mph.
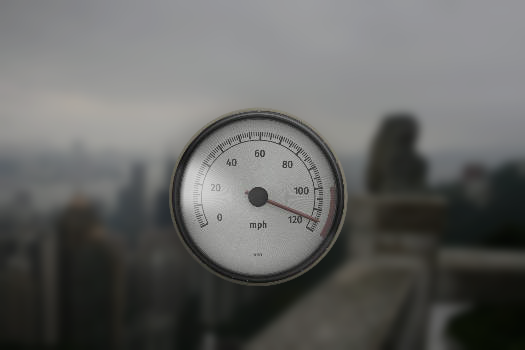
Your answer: 115 mph
